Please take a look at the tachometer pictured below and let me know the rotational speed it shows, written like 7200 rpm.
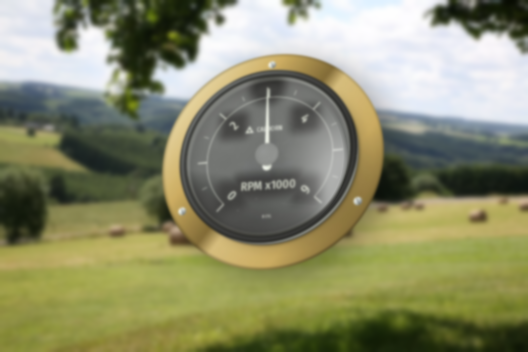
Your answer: 3000 rpm
